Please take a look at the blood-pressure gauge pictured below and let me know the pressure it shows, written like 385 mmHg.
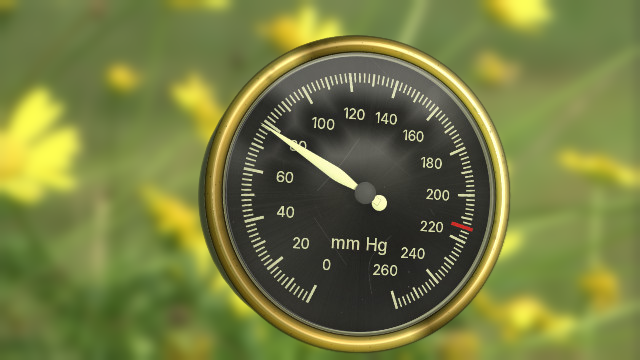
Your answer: 78 mmHg
